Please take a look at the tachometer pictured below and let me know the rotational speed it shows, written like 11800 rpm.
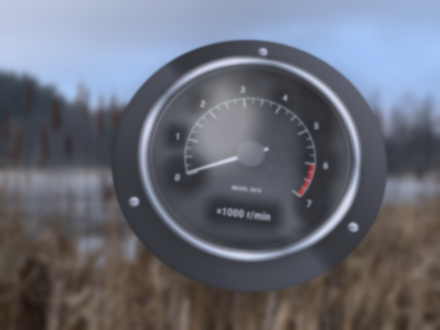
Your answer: 0 rpm
